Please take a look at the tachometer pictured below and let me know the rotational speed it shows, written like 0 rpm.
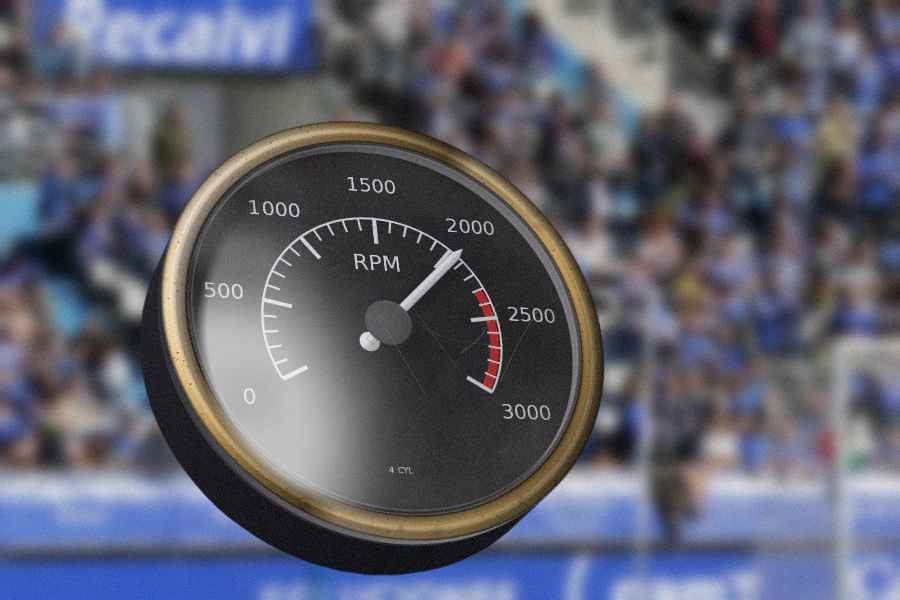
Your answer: 2050 rpm
